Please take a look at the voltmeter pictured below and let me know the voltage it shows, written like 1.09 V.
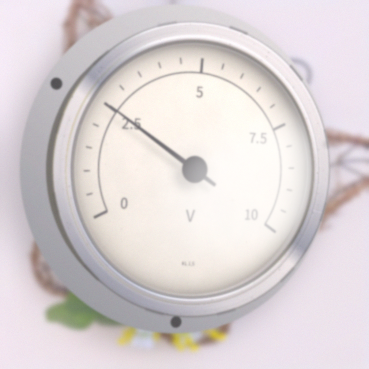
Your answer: 2.5 V
